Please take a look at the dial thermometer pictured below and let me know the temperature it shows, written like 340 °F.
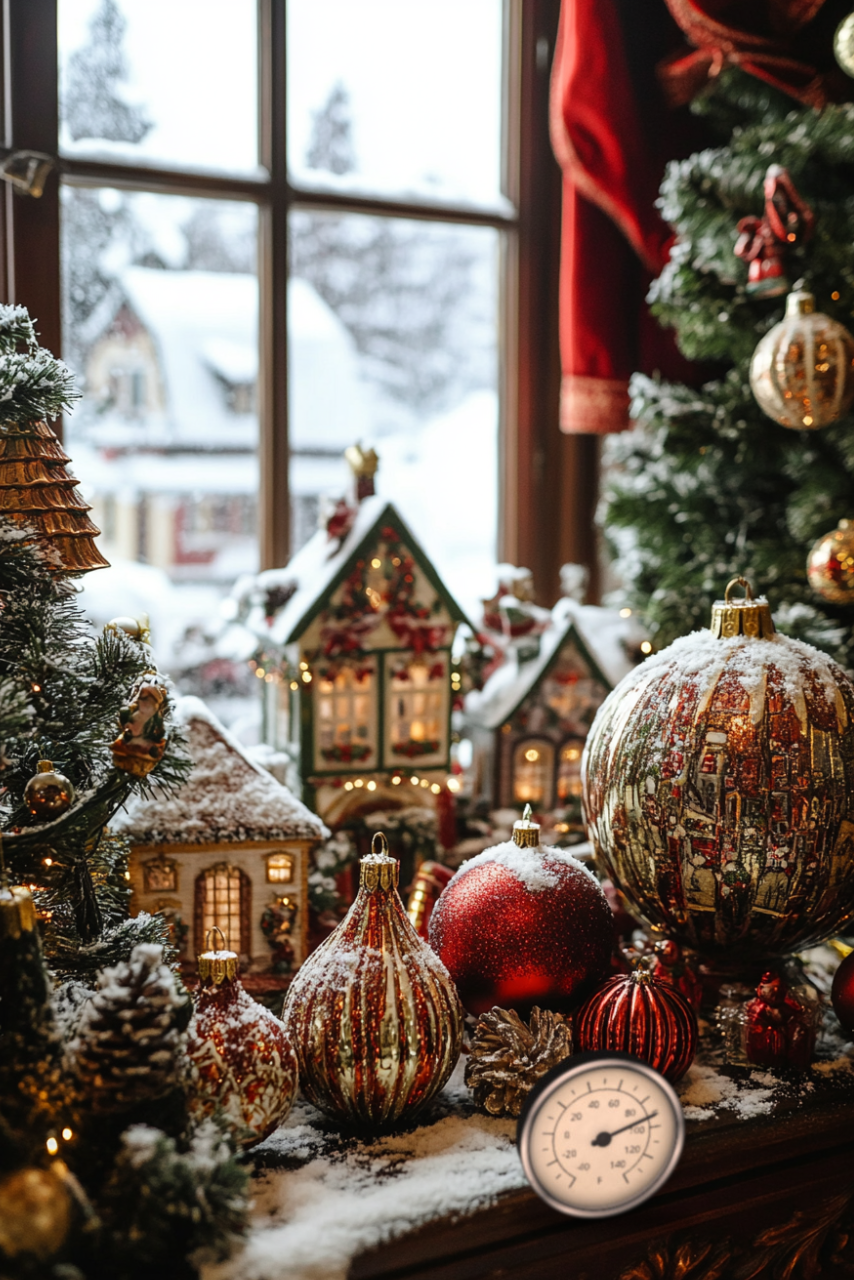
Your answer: 90 °F
